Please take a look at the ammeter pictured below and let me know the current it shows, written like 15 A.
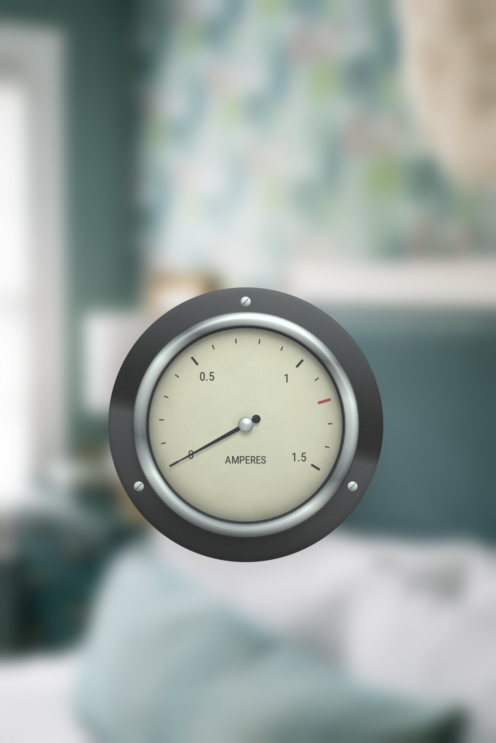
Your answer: 0 A
